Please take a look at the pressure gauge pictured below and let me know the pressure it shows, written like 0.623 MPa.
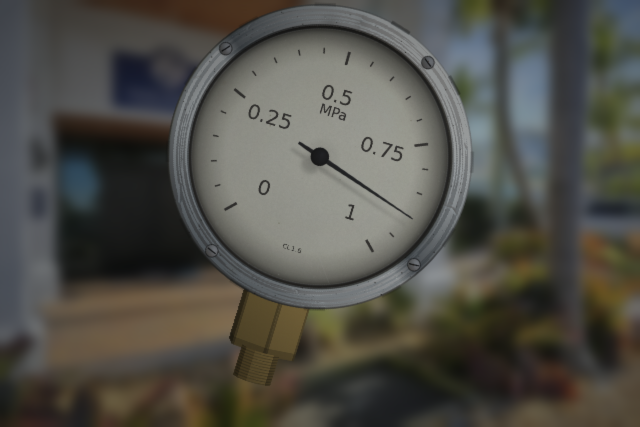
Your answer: 0.9 MPa
